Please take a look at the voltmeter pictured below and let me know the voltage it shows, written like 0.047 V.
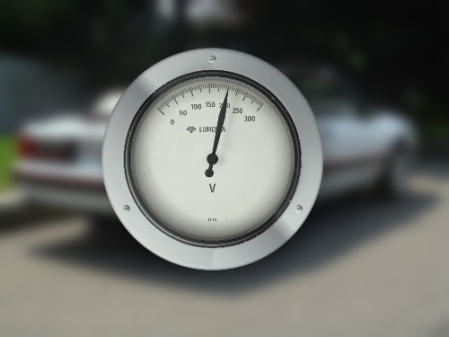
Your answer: 200 V
